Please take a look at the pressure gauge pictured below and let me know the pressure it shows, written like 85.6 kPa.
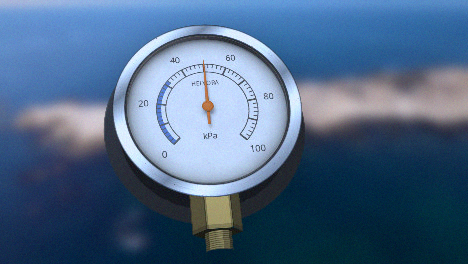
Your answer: 50 kPa
